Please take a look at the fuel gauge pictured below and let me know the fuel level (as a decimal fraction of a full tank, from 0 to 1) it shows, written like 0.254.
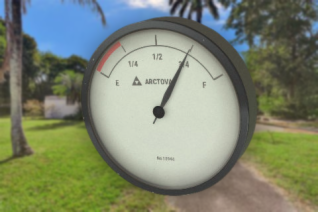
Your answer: 0.75
